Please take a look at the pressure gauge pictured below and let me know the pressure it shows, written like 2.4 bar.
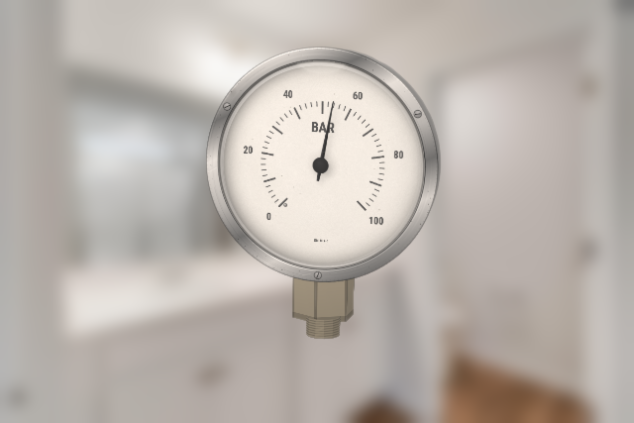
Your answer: 54 bar
